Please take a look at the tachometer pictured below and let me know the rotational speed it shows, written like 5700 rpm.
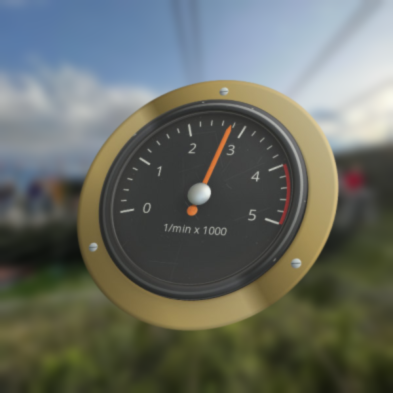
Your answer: 2800 rpm
